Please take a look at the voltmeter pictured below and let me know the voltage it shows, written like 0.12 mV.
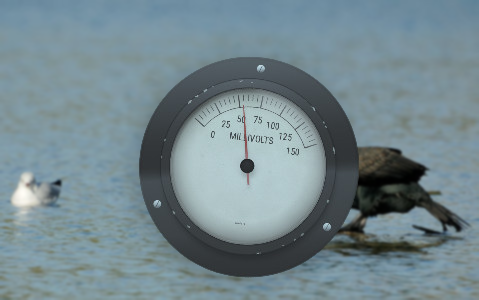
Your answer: 55 mV
